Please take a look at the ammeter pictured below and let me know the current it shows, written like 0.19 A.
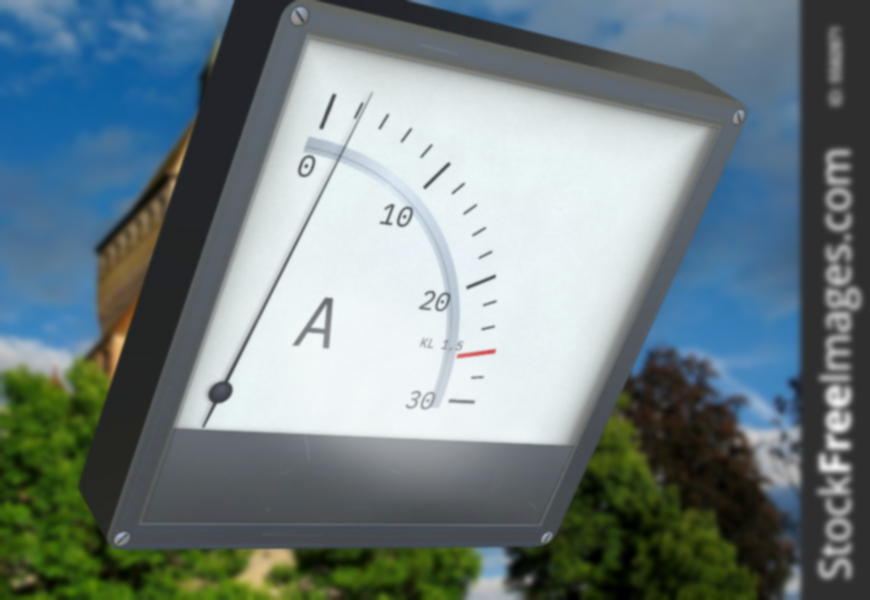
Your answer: 2 A
